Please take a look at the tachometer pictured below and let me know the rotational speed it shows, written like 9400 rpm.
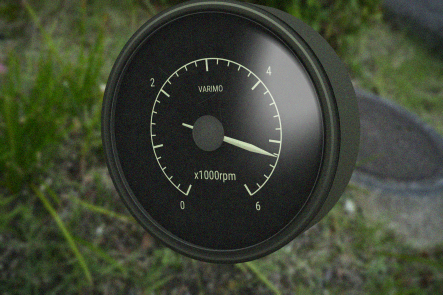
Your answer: 5200 rpm
